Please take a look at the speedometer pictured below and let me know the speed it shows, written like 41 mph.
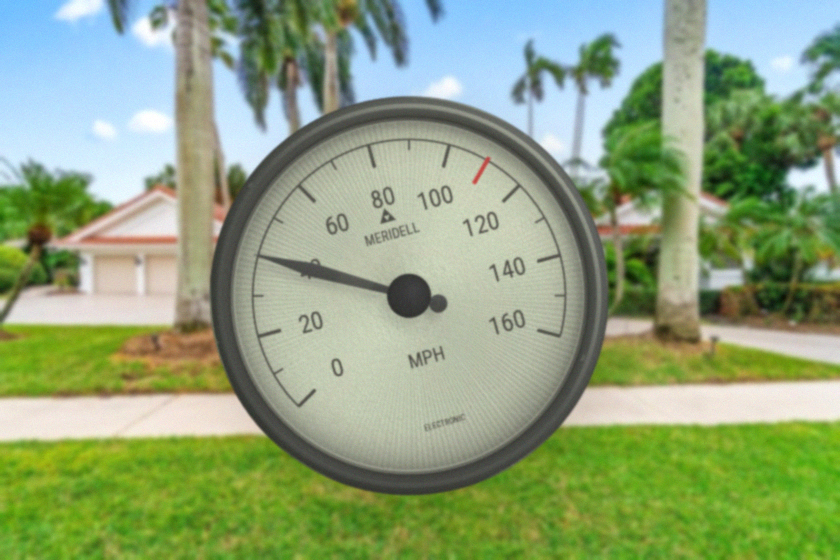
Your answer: 40 mph
